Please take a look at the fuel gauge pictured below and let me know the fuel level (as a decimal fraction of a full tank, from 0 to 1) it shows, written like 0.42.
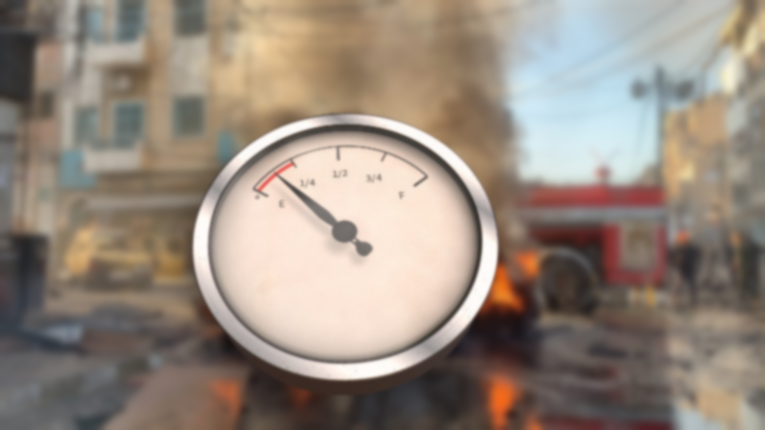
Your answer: 0.125
